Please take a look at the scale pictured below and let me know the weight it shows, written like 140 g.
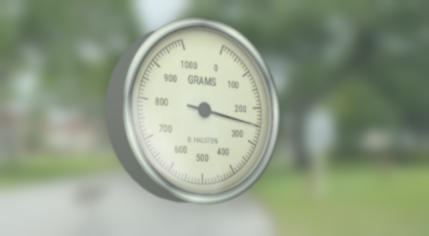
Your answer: 250 g
